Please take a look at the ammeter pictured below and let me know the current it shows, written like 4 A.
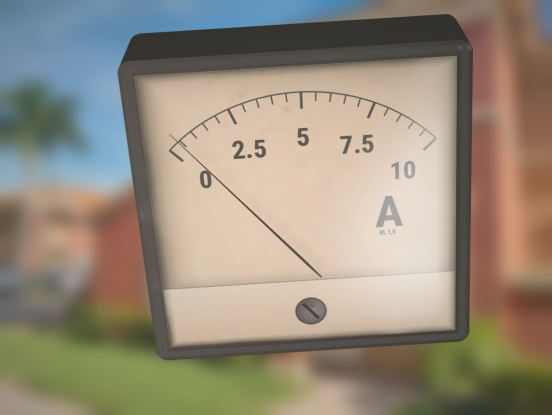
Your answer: 0.5 A
